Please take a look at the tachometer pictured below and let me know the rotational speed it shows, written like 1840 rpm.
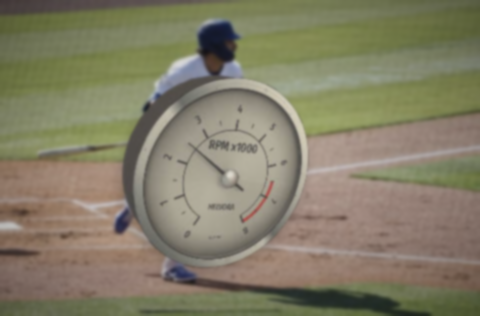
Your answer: 2500 rpm
